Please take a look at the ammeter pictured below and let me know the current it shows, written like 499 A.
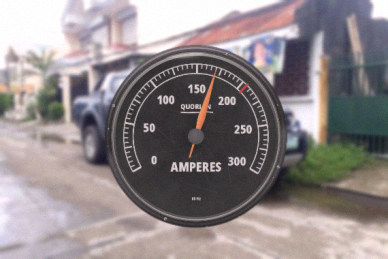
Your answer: 170 A
